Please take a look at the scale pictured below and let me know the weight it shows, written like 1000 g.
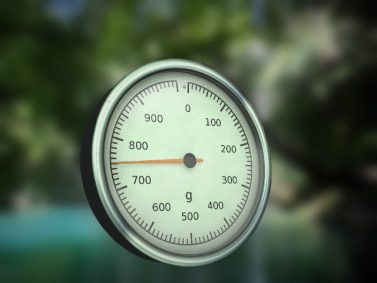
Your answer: 750 g
